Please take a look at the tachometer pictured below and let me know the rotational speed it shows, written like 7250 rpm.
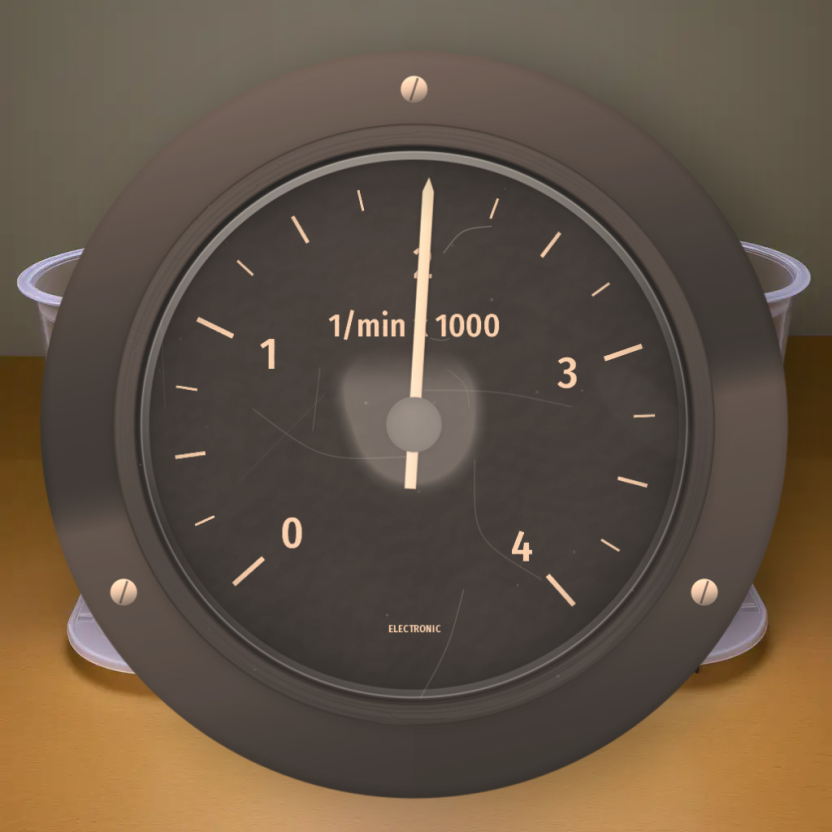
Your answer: 2000 rpm
